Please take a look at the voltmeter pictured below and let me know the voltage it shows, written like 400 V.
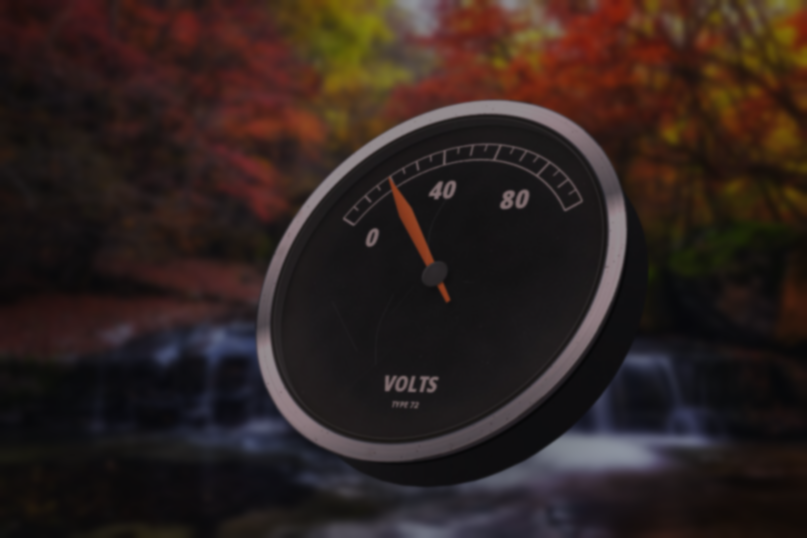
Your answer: 20 V
